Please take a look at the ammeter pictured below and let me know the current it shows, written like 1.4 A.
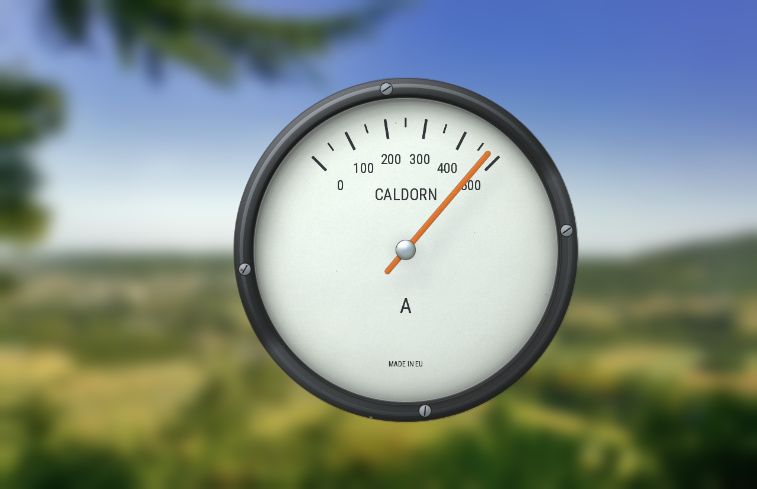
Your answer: 475 A
